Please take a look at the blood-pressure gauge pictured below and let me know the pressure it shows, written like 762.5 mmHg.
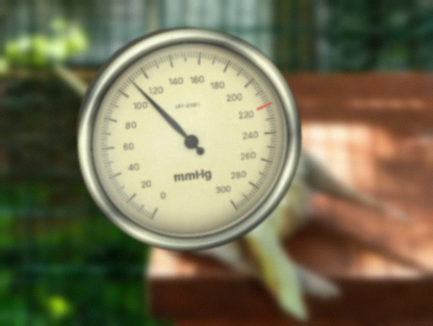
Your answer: 110 mmHg
